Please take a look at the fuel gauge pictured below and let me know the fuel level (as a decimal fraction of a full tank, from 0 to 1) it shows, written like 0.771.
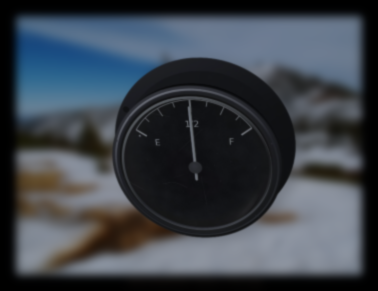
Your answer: 0.5
